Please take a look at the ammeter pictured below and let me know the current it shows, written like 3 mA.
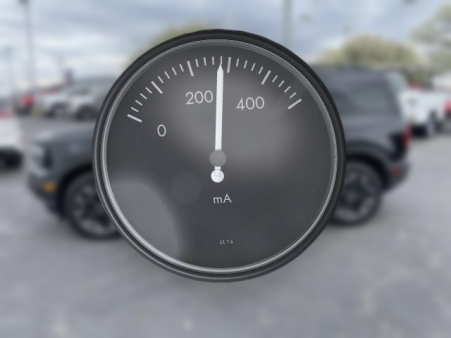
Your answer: 280 mA
